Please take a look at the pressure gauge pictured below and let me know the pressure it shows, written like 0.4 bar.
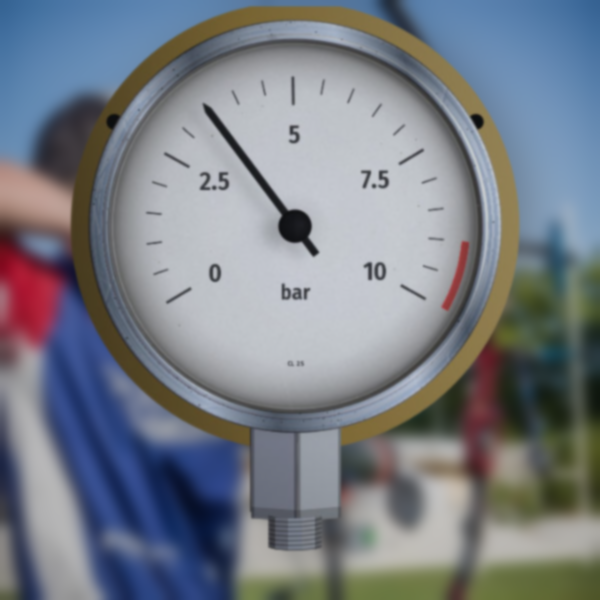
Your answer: 3.5 bar
